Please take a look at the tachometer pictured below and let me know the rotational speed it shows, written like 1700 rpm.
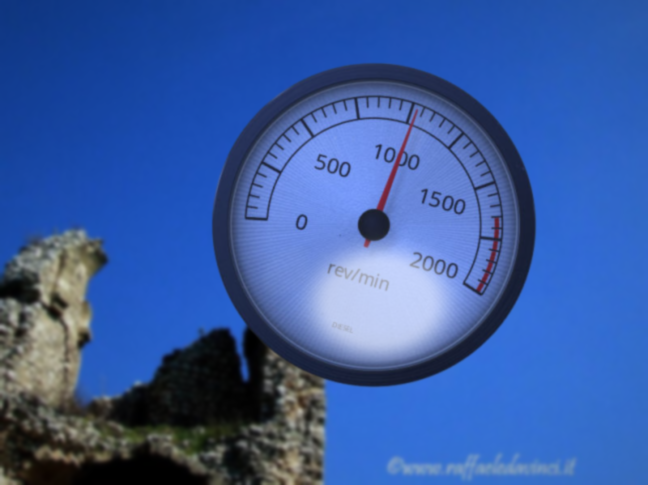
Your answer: 1025 rpm
